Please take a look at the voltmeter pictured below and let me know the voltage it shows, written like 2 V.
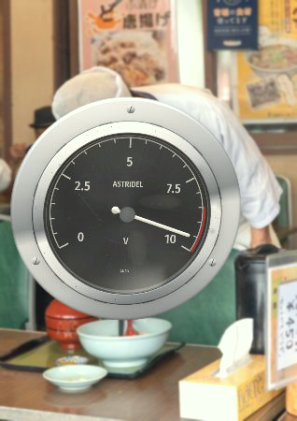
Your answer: 9.5 V
